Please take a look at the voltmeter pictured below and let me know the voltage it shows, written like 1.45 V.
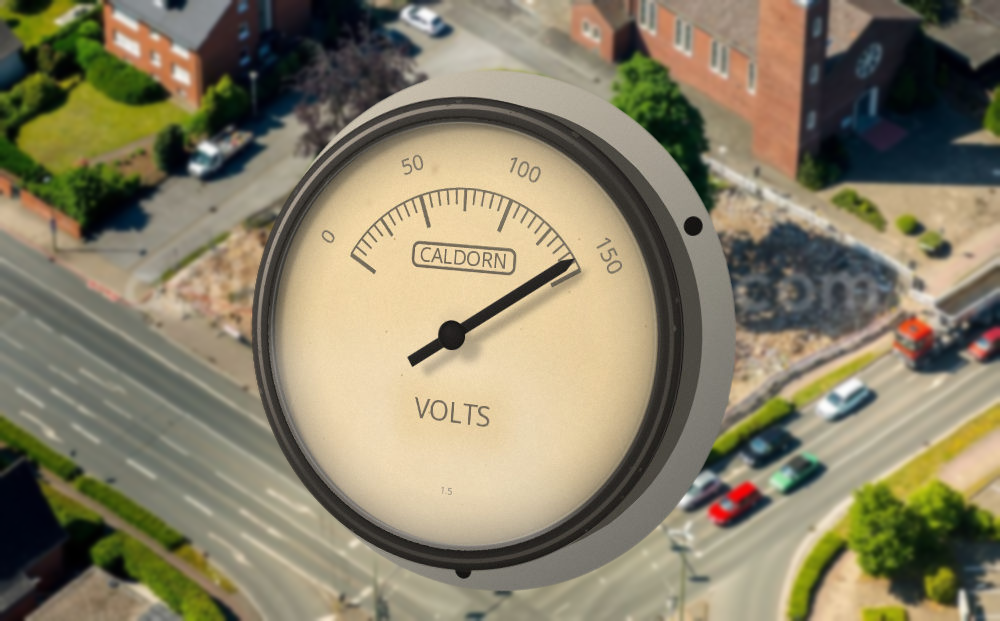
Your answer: 145 V
